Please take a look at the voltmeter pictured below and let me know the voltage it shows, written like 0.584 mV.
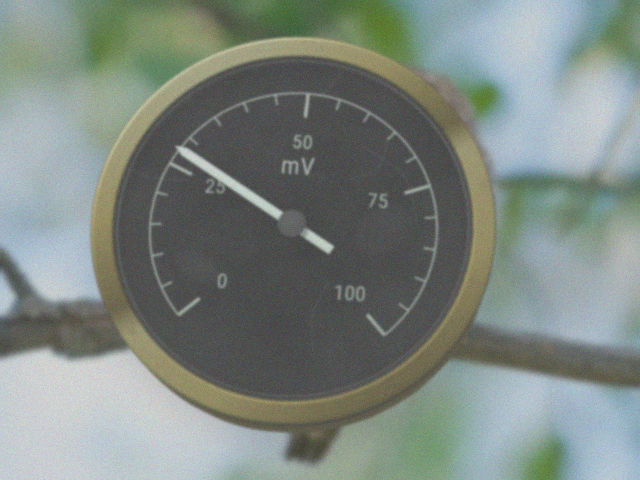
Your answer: 27.5 mV
